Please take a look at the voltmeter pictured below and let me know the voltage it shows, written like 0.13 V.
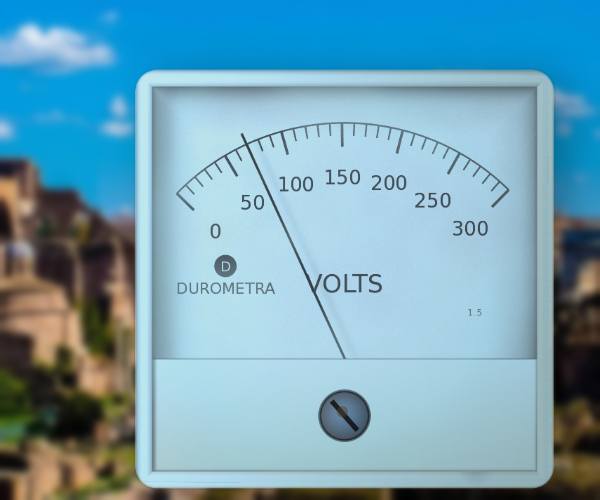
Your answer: 70 V
